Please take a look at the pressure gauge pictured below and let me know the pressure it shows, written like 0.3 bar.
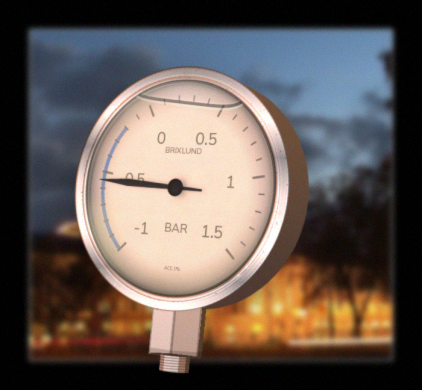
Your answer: -0.55 bar
